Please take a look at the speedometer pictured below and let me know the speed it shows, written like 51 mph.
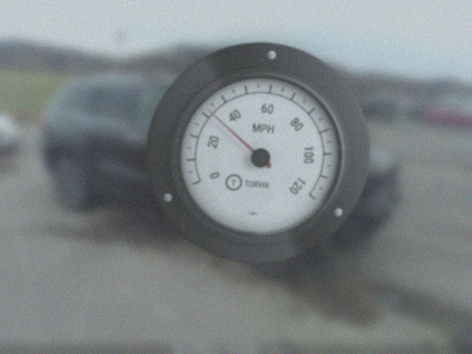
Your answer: 32.5 mph
